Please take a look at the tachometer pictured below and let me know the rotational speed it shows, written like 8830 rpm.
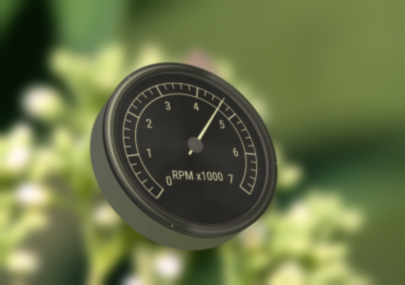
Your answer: 4600 rpm
